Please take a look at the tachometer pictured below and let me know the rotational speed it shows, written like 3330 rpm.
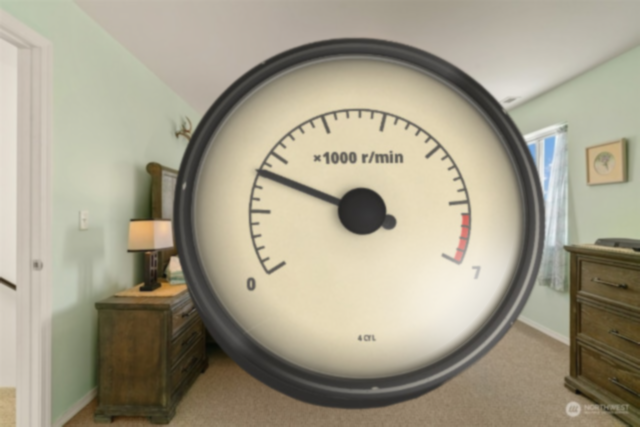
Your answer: 1600 rpm
